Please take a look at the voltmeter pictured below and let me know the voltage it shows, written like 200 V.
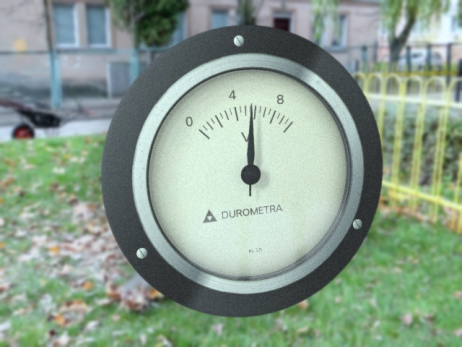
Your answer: 5.5 V
